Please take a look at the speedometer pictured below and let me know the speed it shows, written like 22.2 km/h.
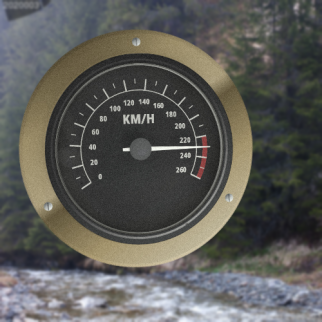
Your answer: 230 km/h
